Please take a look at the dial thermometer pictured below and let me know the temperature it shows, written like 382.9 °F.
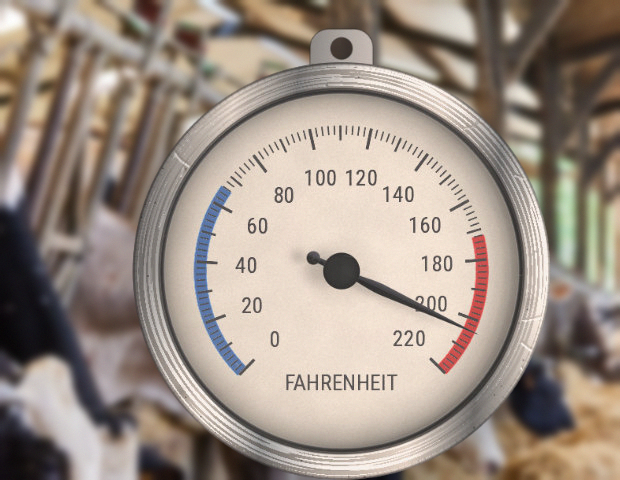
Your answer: 204 °F
